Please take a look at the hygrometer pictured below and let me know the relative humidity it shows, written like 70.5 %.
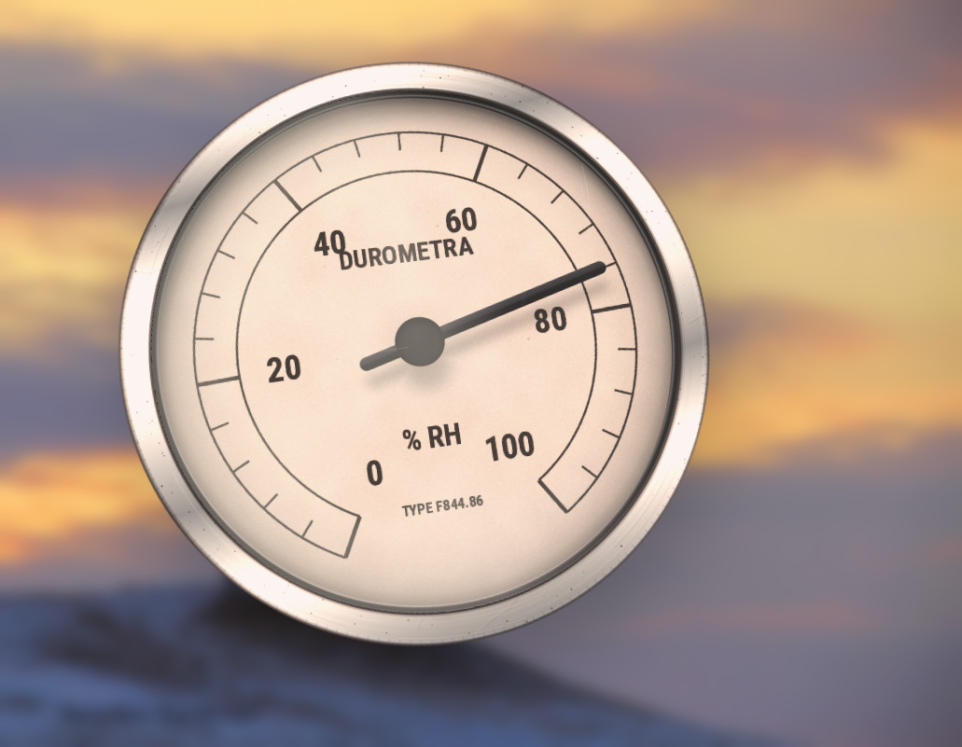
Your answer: 76 %
